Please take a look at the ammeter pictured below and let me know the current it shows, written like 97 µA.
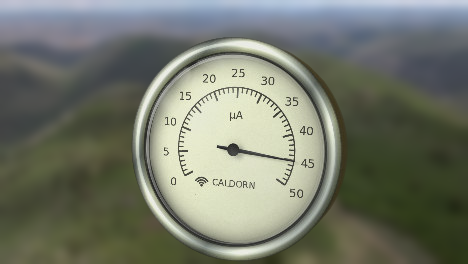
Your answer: 45 µA
